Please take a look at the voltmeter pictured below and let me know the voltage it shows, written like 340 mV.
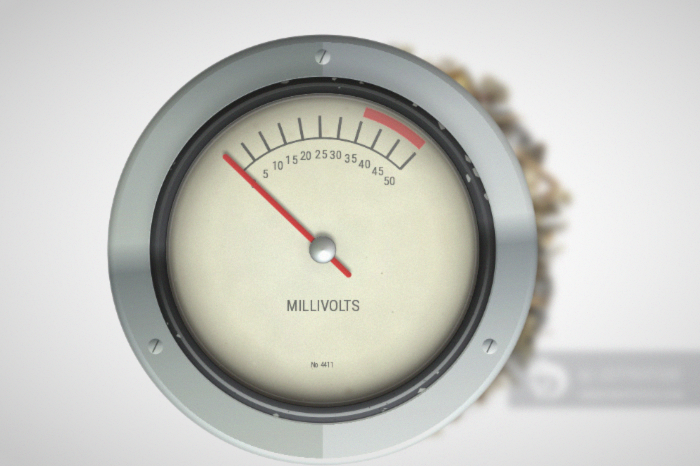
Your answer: 0 mV
